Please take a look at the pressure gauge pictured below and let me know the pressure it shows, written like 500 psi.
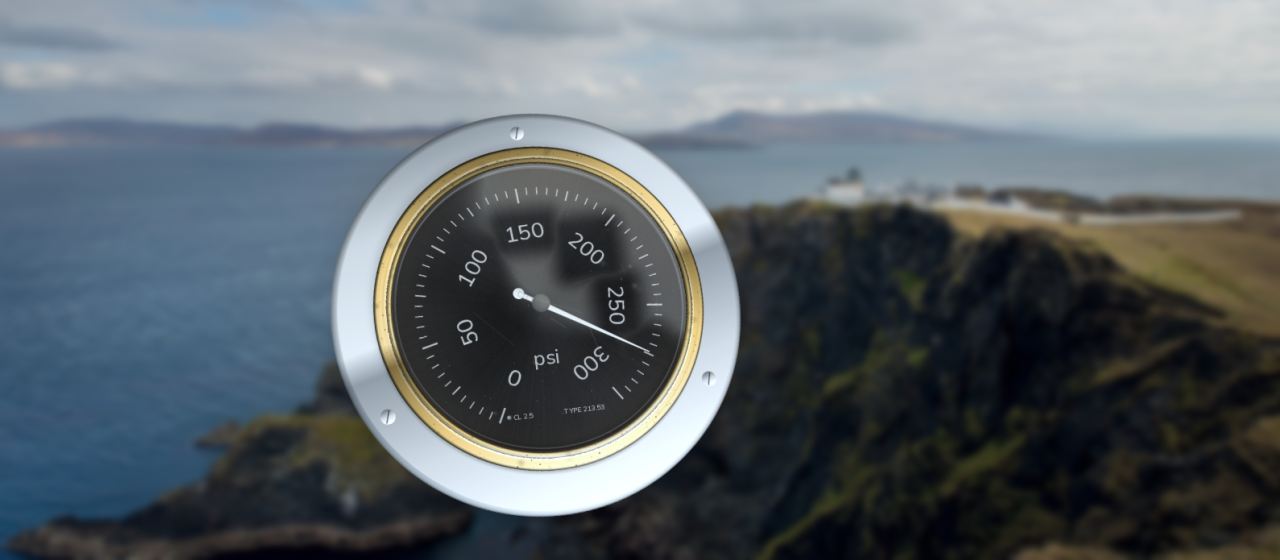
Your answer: 275 psi
